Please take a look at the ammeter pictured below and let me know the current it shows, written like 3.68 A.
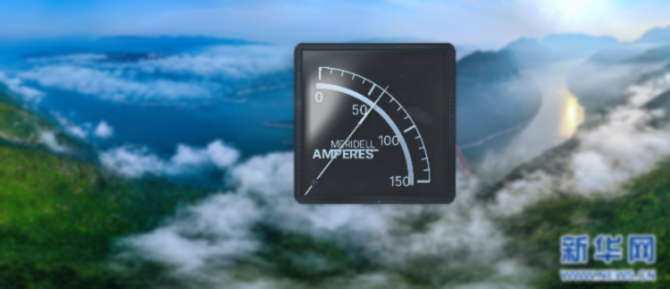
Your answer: 60 A
